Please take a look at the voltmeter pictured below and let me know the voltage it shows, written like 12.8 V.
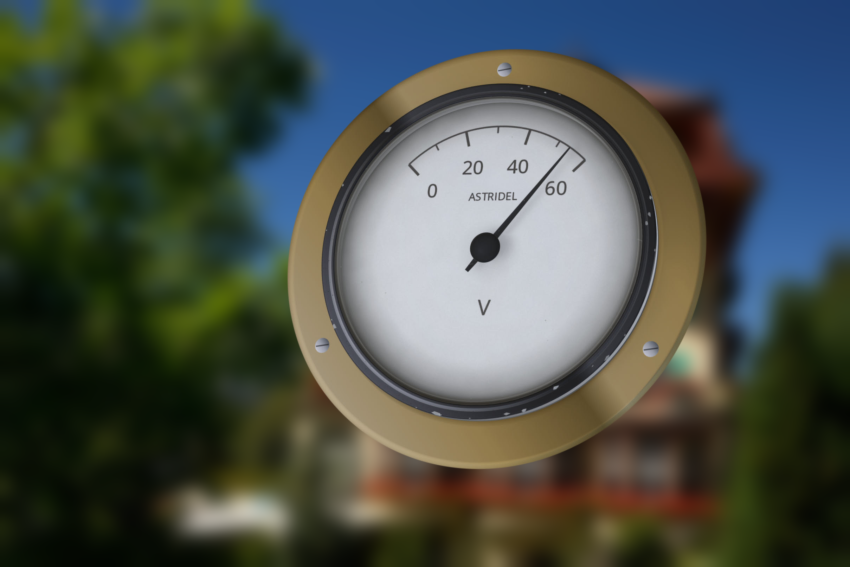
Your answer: 55 V
